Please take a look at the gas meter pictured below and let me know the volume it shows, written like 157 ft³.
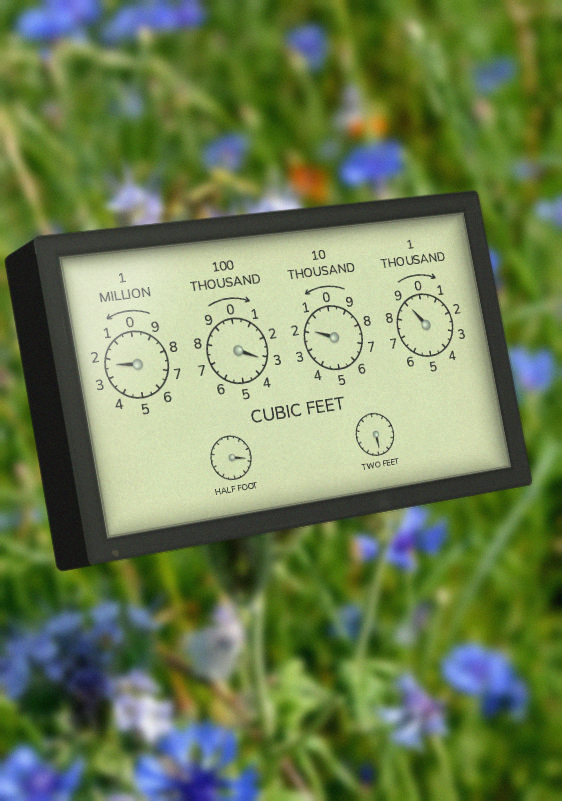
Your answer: 231900 ft³
